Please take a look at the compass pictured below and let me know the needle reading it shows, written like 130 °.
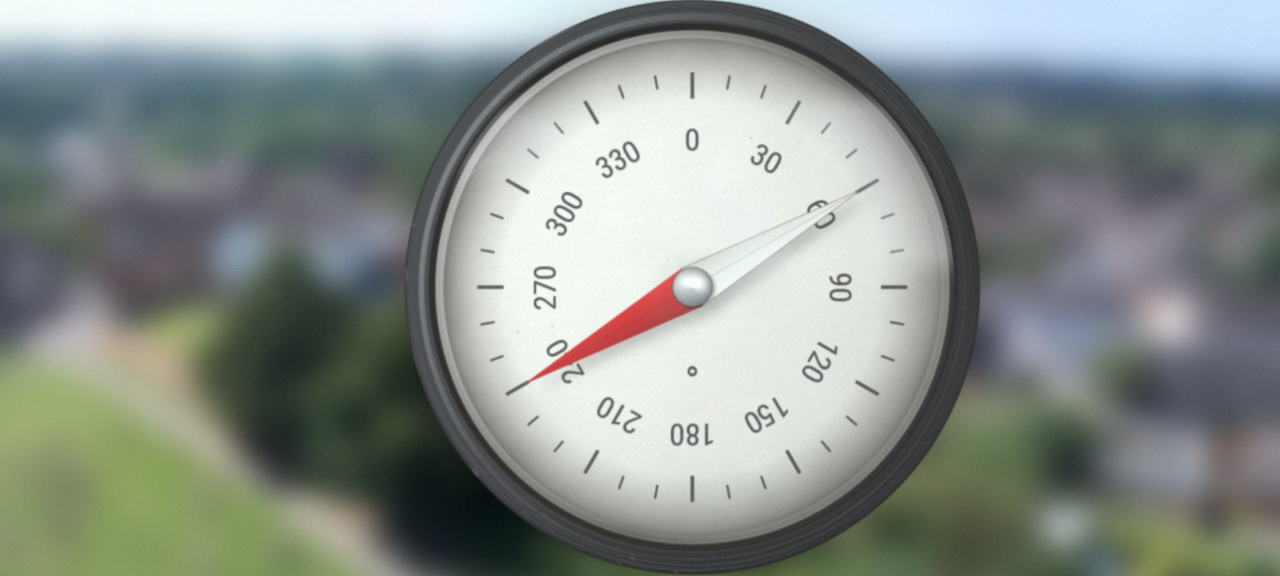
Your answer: 240 °
